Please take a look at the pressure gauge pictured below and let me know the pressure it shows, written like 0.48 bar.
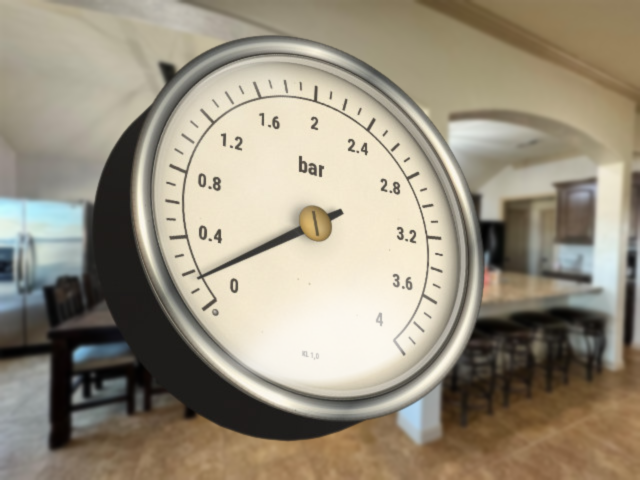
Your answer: 0.15 bar
